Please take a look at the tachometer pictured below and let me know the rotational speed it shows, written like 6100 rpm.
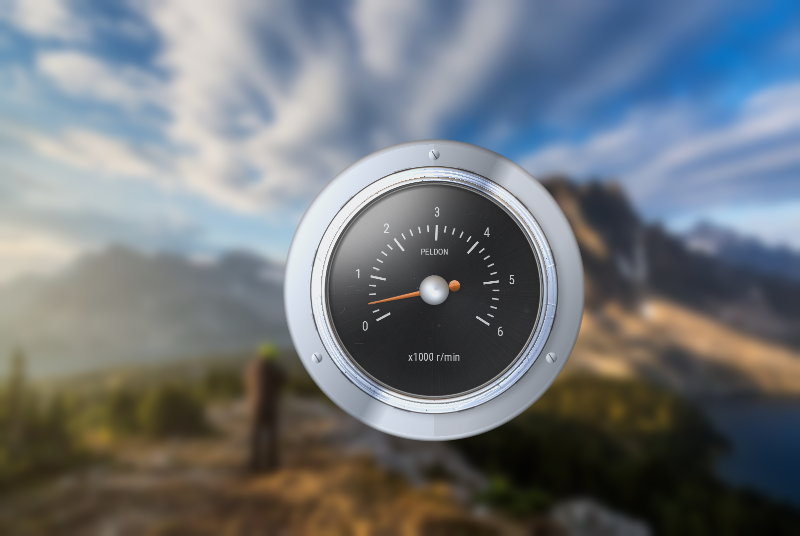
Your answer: 400 rpm
